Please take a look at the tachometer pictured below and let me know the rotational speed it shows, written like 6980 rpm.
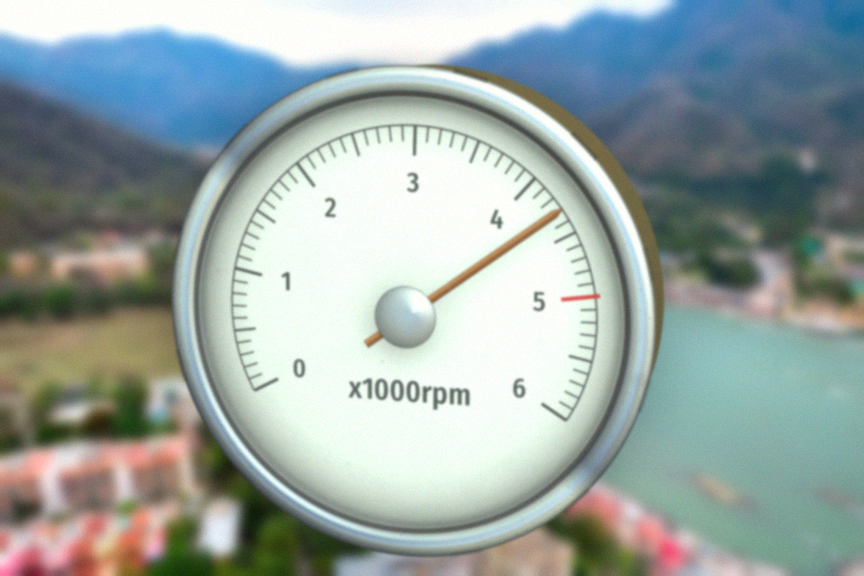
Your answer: 4300 rpm
